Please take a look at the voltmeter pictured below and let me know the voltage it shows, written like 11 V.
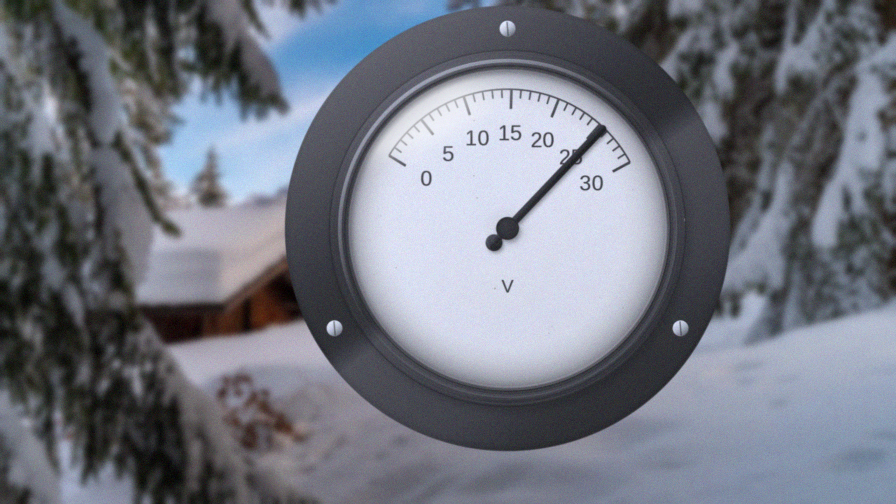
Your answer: 25.5 V
